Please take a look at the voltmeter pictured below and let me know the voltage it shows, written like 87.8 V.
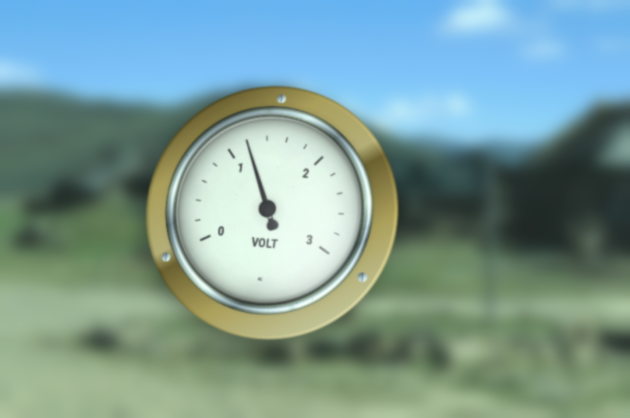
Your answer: 1.2 V
